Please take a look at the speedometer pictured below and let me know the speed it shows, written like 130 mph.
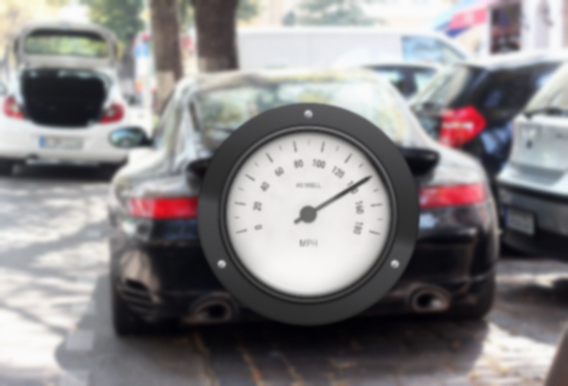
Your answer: 140 mph
